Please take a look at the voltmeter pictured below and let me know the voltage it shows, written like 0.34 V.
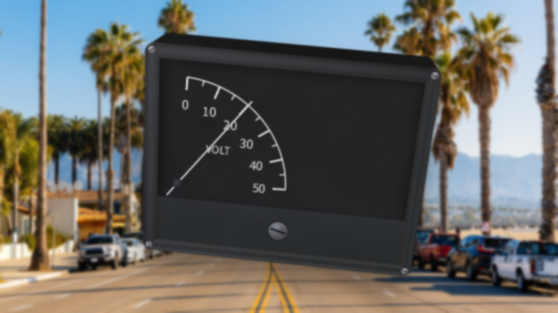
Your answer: 20 V
